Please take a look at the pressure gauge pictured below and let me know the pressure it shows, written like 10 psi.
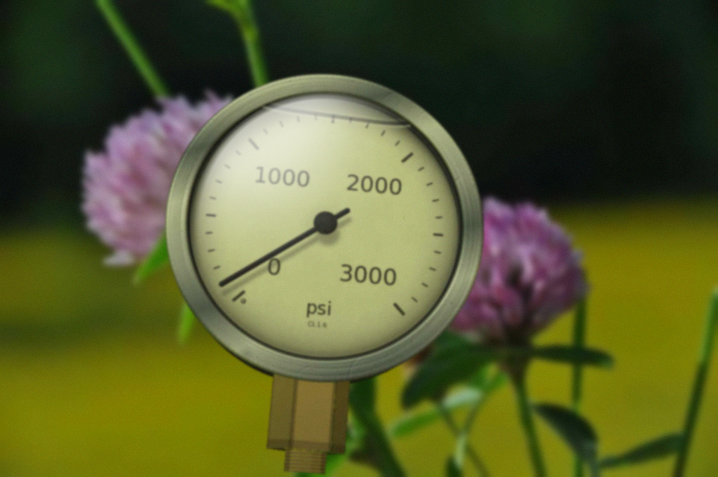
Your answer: 100 psi
